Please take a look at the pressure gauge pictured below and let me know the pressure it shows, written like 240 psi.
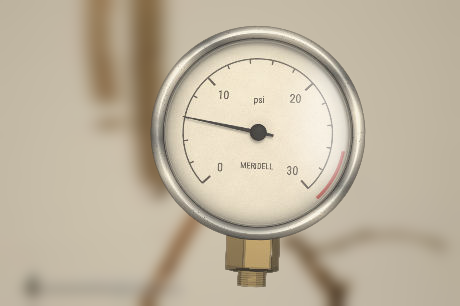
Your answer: 6 psi
